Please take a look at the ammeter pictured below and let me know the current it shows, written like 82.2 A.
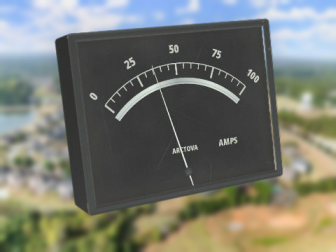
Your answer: 35 A
